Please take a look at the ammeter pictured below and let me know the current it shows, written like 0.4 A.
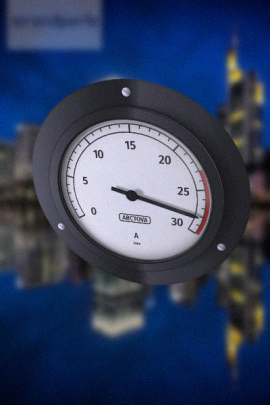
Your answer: 28 A
